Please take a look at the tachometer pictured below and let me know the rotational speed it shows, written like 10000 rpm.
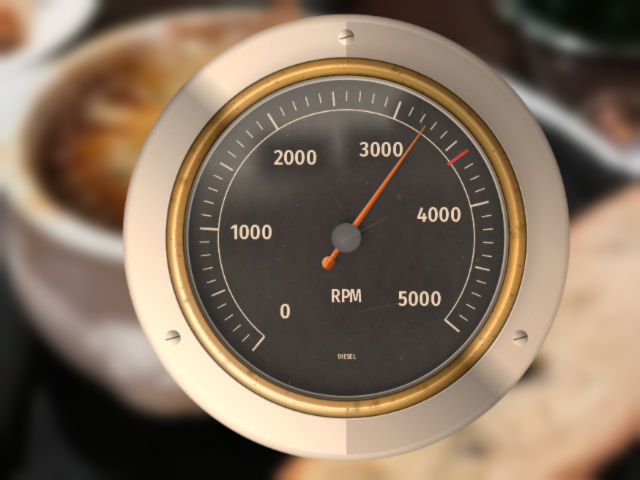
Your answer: 3250 rpm
